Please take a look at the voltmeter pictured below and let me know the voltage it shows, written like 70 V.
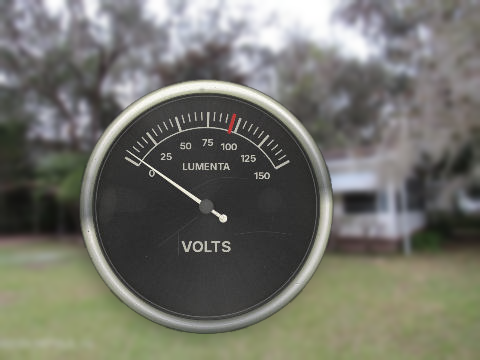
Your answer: 5 V
